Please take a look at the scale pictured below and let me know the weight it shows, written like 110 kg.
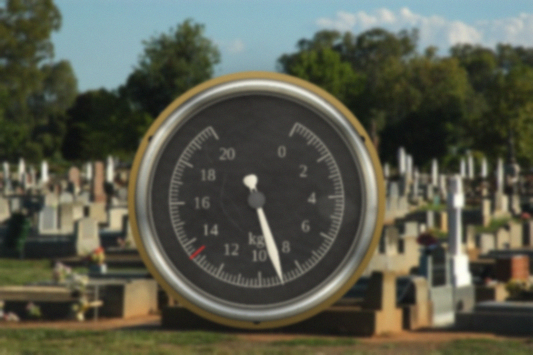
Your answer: 9 kg
